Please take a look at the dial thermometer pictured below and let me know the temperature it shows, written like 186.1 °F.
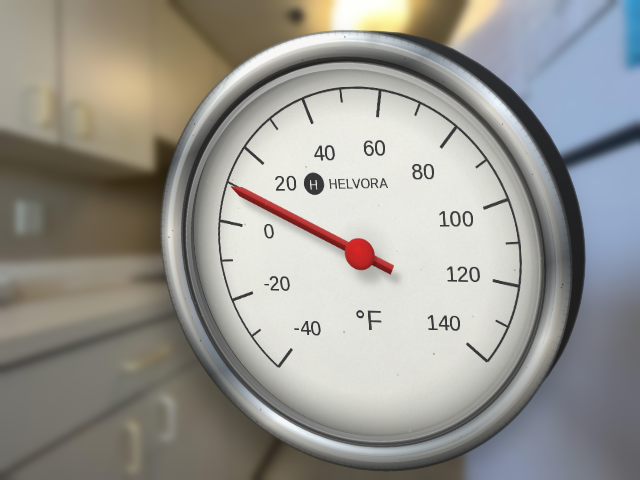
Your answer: 10 °F
